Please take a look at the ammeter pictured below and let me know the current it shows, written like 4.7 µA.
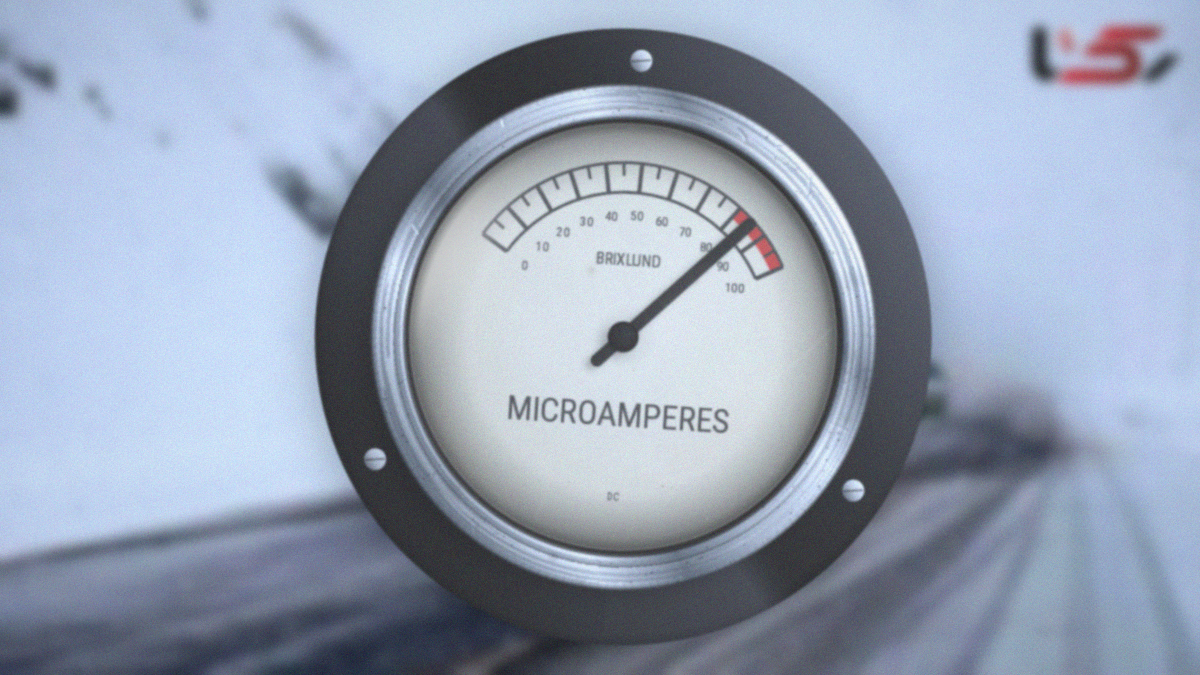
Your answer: 85 µA
